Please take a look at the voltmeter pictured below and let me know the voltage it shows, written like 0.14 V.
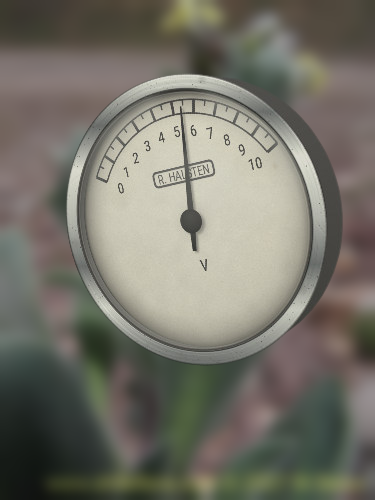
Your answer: 5.5 V
